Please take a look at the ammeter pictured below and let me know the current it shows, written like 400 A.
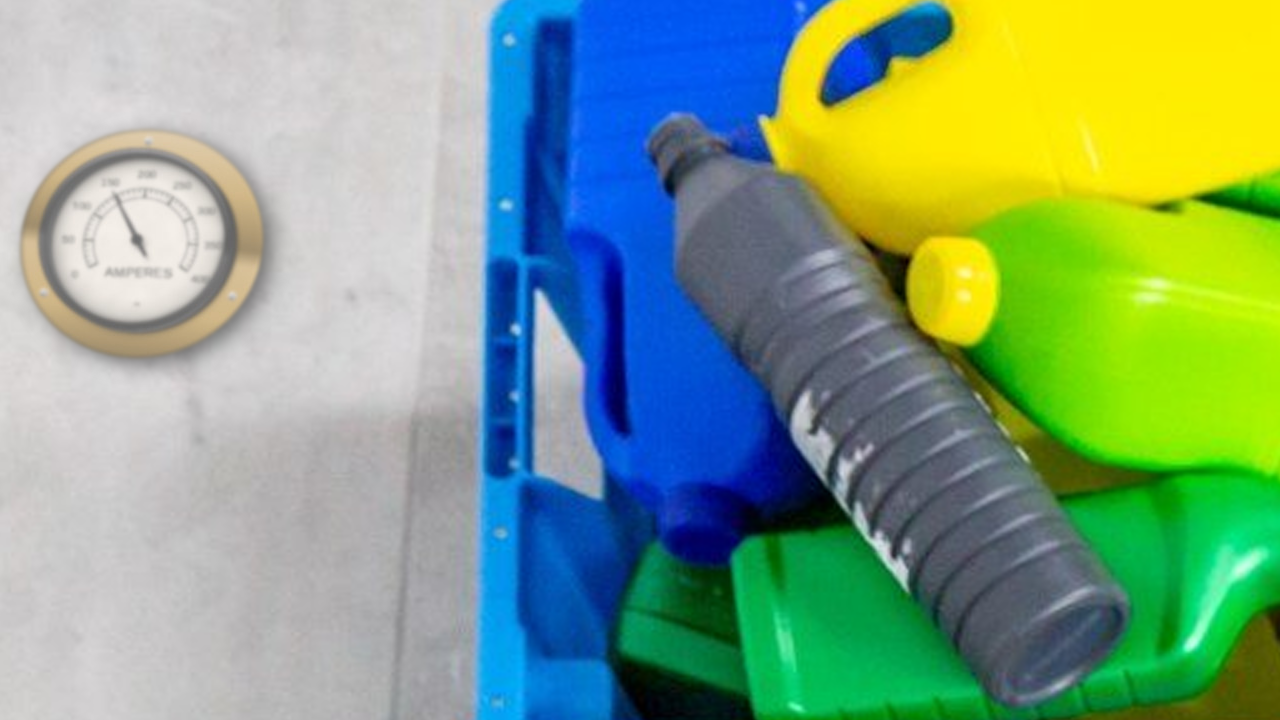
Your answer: 150 A
